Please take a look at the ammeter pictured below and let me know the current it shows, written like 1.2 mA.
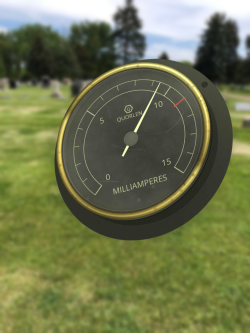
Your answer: 9.5 mA
